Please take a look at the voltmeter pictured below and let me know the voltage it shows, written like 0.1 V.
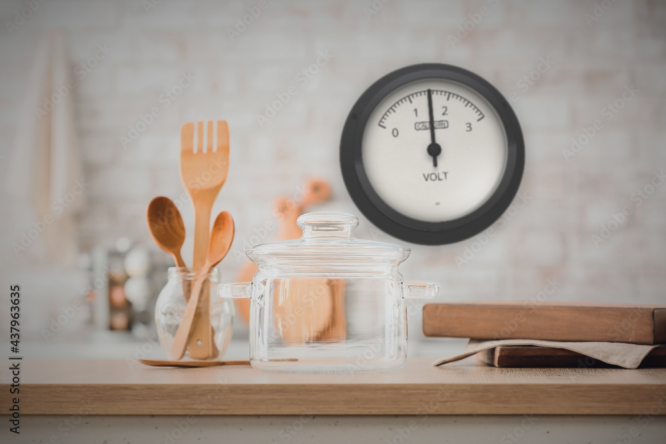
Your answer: 1.5 V
